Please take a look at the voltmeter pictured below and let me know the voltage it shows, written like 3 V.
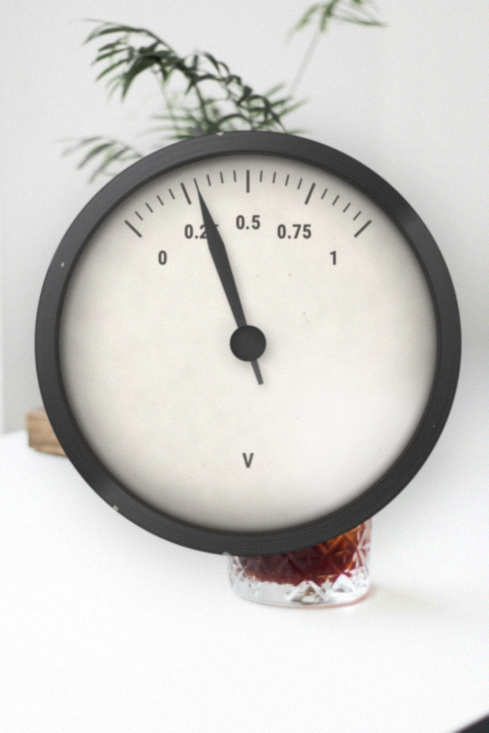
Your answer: 0.3 V
